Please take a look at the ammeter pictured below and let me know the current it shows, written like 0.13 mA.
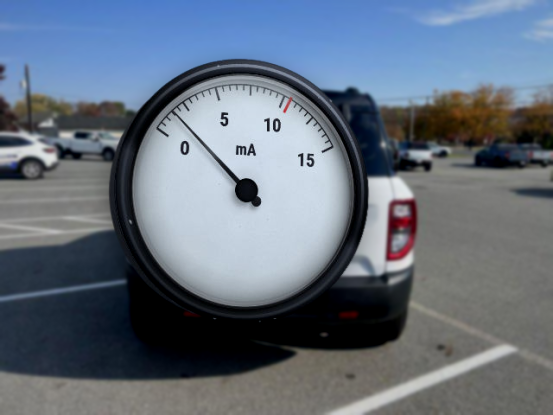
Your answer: 1.5 mA
